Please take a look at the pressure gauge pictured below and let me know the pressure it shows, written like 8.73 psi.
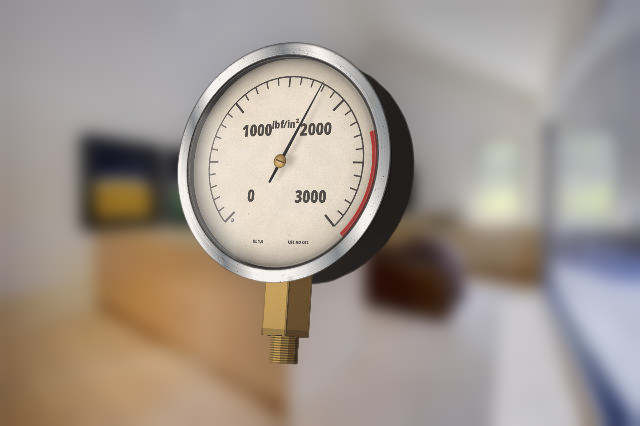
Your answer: 1800 psi
